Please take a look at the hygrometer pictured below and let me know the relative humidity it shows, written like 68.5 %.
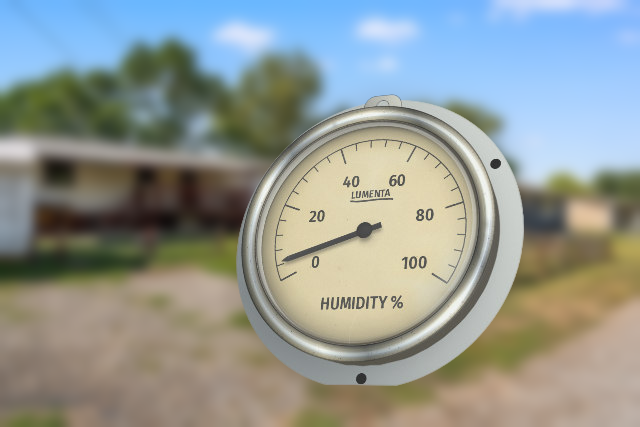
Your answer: 4 %
